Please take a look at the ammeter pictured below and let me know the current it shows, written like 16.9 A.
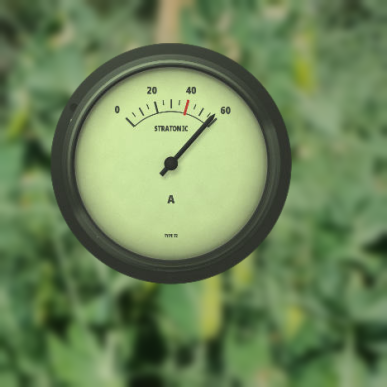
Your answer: 57.5 A
